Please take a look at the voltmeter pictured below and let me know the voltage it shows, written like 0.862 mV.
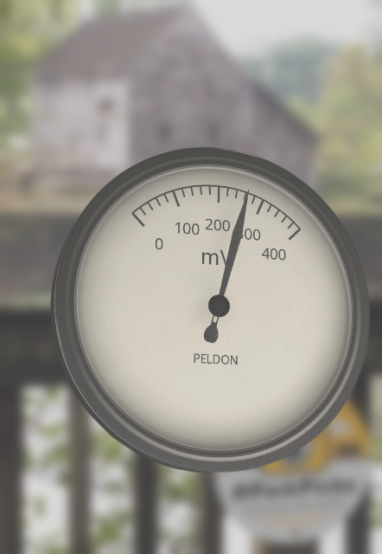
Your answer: 260 mV
